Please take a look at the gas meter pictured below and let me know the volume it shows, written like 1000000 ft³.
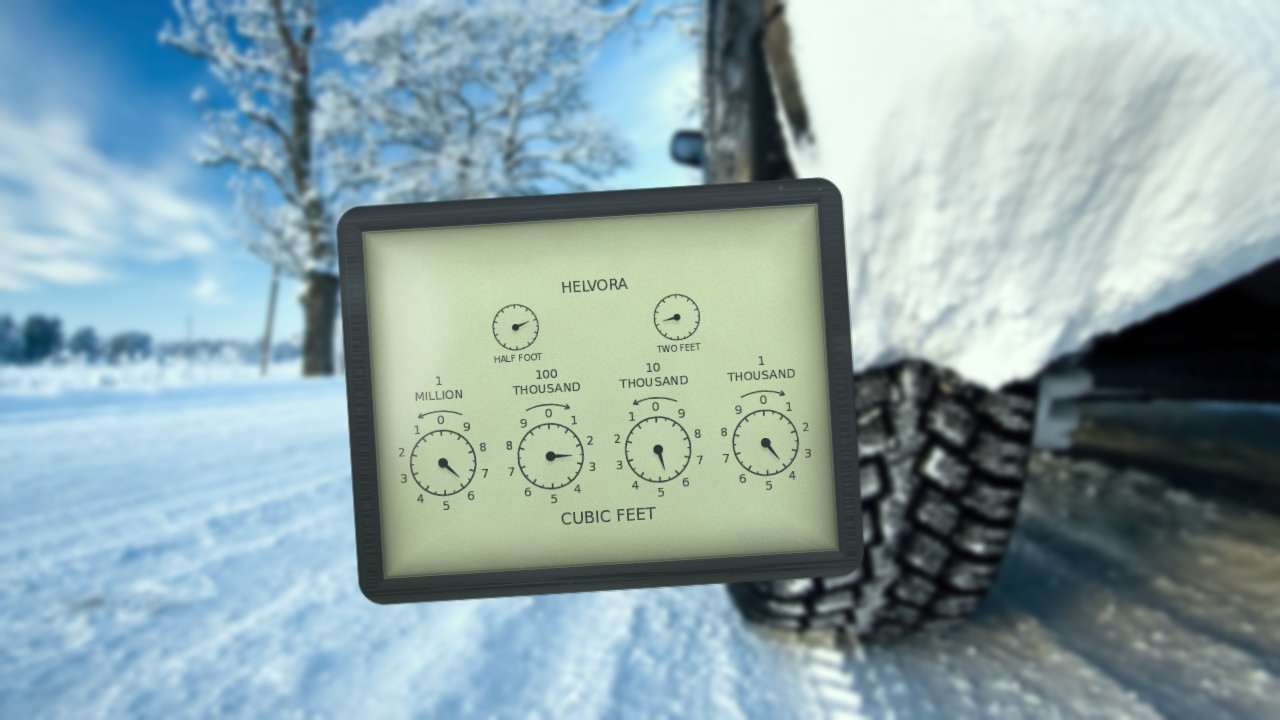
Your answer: 625400 ft³
